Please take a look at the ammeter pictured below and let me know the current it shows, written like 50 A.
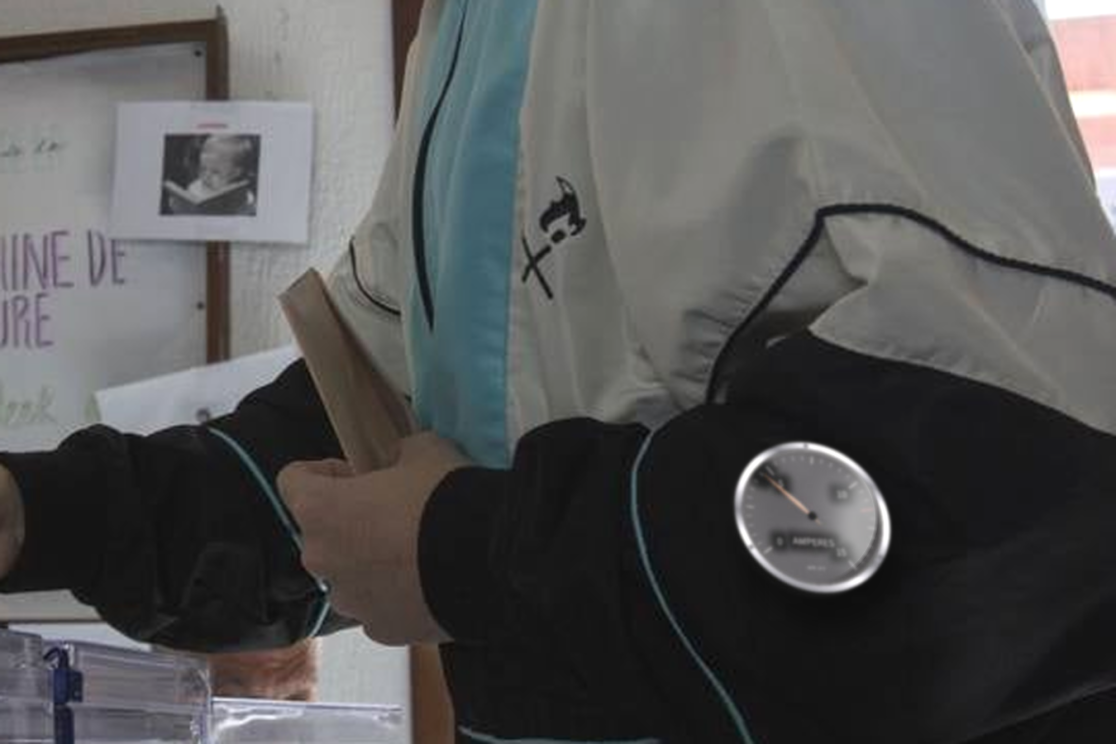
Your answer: 4.5 A
